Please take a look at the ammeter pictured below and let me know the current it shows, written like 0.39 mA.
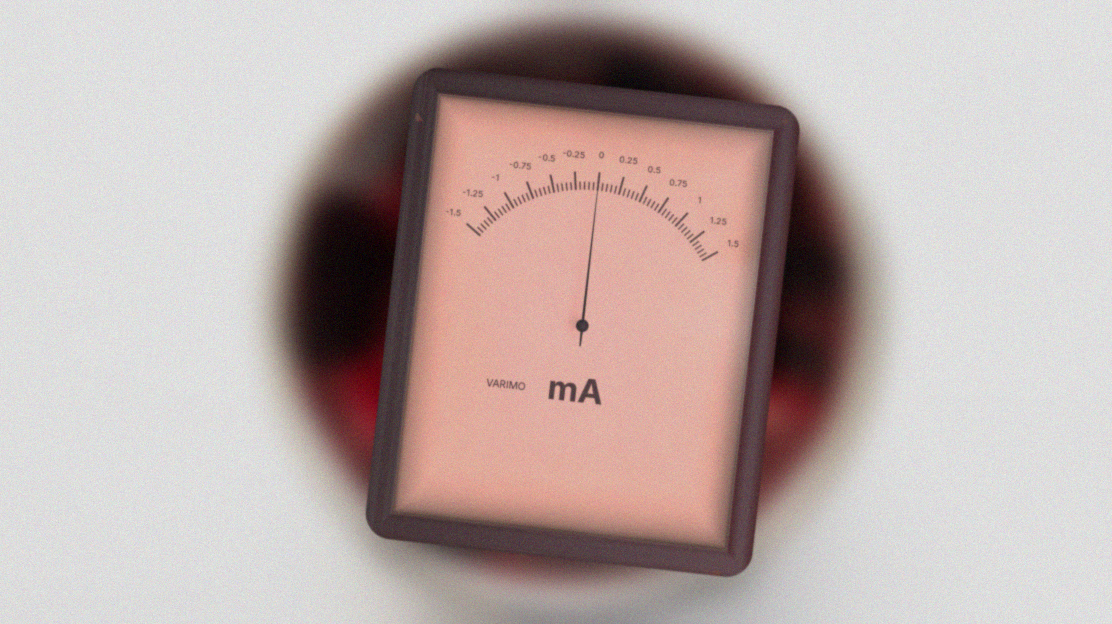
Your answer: 0 mA
